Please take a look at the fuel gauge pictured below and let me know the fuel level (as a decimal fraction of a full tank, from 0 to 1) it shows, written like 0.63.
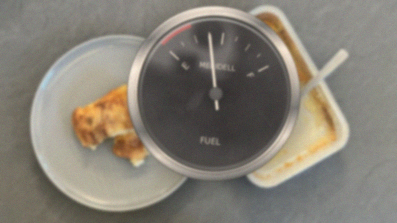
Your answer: 0.375
